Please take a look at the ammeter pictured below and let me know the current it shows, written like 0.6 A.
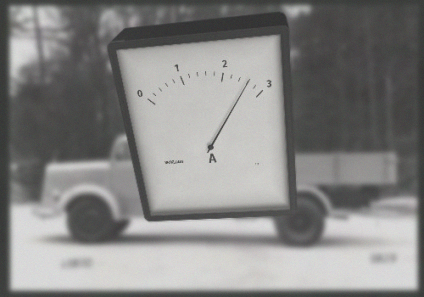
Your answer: 2.6 A
